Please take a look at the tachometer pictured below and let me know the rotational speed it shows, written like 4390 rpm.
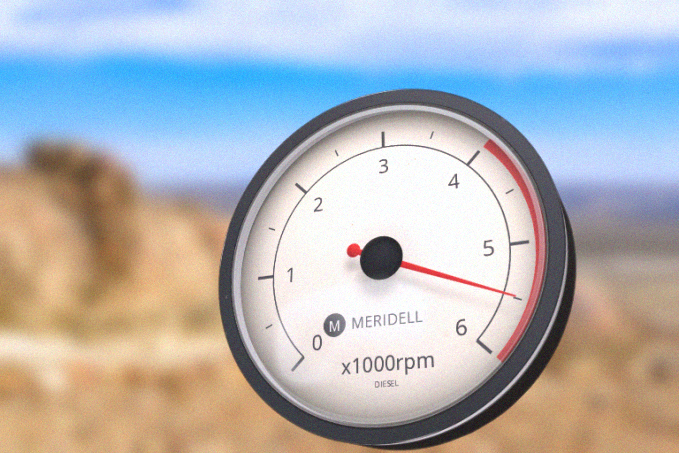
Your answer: 5500 rpm
